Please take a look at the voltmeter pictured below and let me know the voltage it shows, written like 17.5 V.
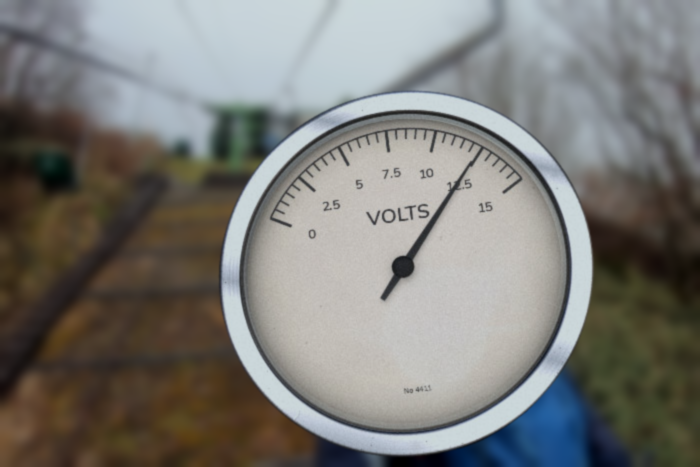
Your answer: 12.5 V
